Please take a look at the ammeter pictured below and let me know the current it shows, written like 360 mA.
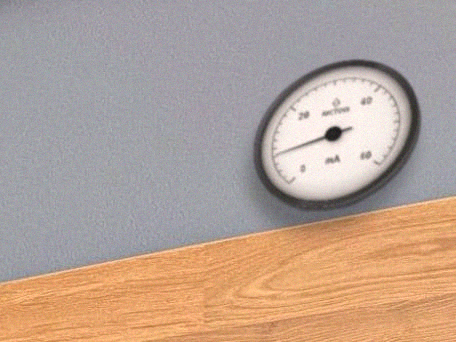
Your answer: 8 mA
